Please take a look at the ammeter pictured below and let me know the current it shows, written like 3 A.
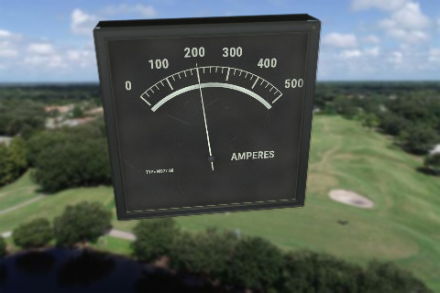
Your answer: 200 A
